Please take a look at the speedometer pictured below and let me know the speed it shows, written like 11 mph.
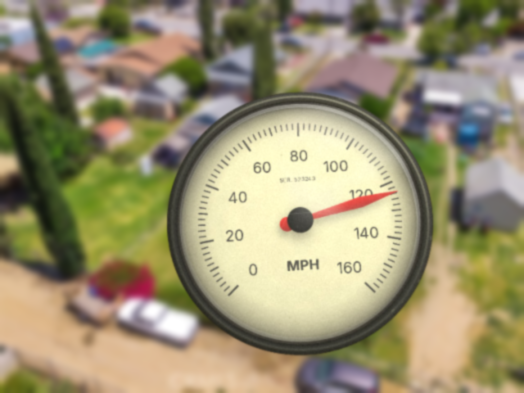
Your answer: 124 mph
